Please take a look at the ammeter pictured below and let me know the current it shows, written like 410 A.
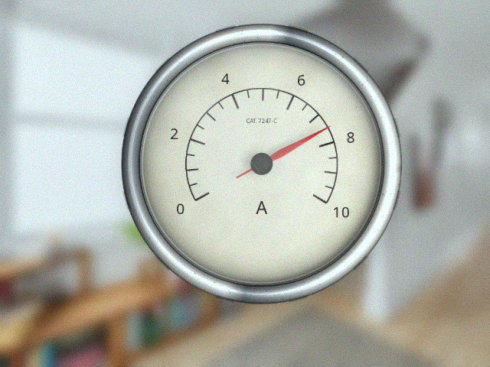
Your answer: 7.5 A
